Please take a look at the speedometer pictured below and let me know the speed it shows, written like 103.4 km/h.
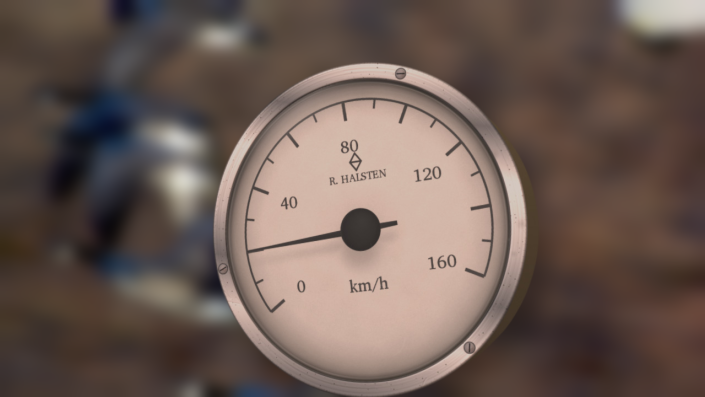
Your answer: 20 km/h
